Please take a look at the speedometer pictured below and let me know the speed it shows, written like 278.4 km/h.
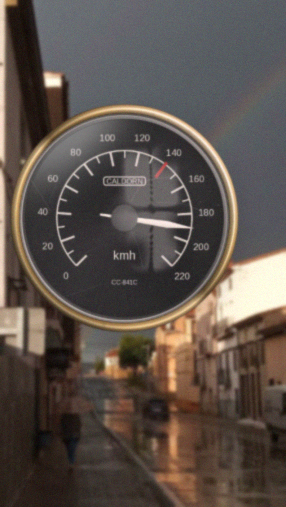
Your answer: 190 km/h
